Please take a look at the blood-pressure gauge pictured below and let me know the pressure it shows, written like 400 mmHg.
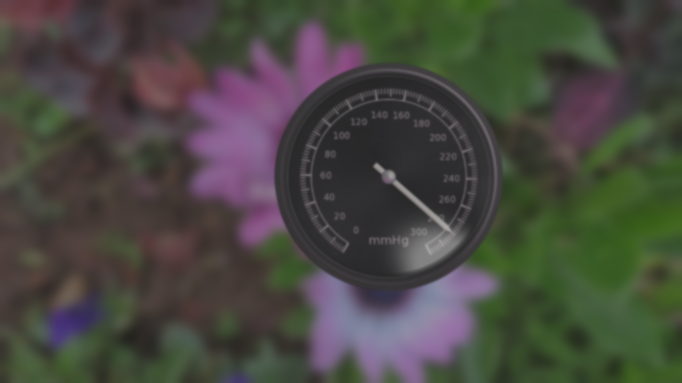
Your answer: 280 mmHg
